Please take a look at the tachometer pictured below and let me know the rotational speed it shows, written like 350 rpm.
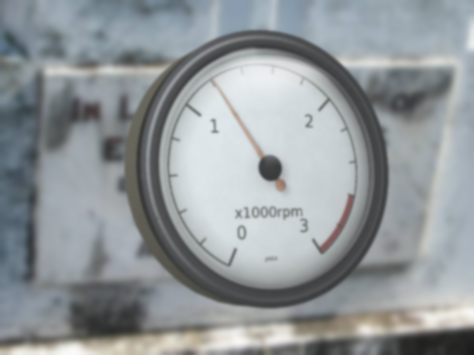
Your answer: 1200 rpm
